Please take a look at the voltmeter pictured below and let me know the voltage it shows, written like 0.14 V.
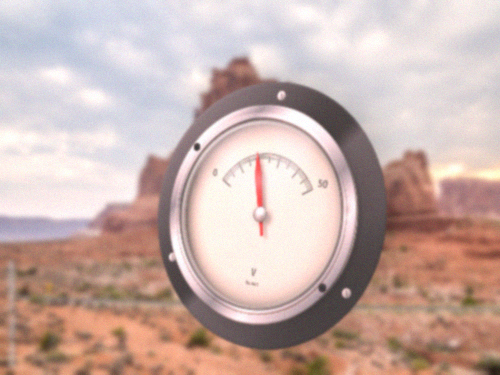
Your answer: 20 V
